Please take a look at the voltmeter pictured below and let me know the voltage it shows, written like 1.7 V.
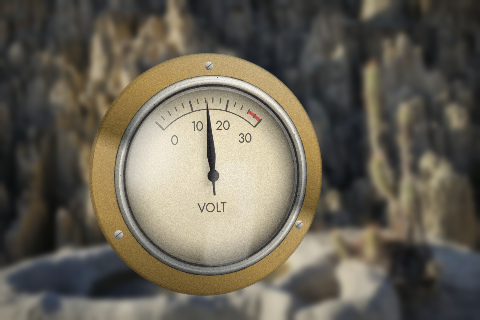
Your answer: 14 V
